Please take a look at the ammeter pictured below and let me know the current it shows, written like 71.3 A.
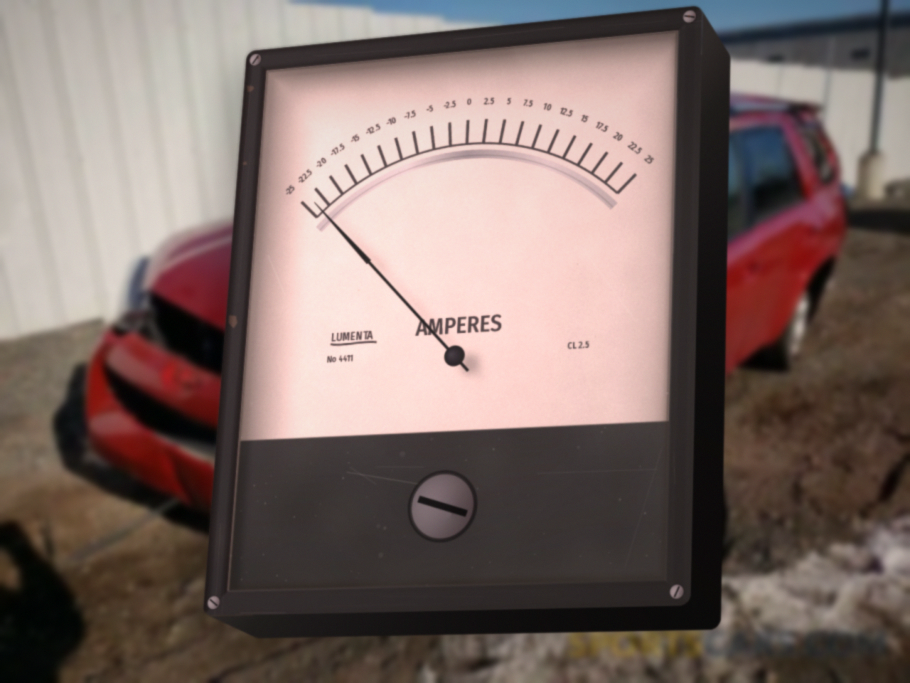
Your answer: -23.75 A
